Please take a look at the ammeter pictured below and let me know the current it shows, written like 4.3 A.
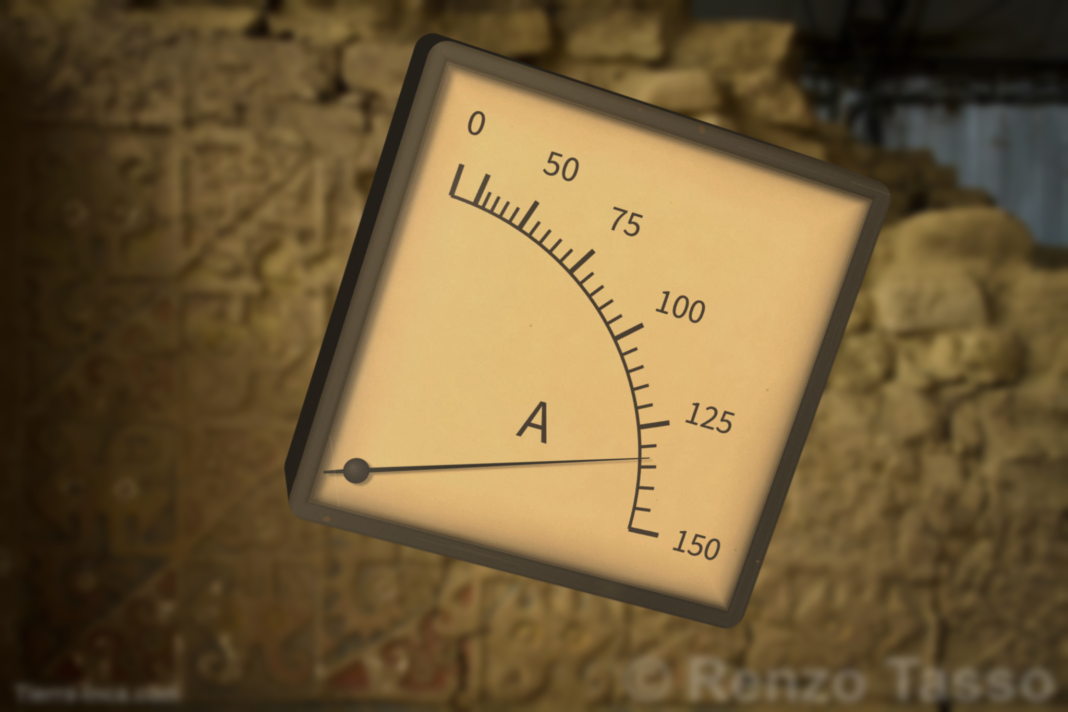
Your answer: 132.5 A
